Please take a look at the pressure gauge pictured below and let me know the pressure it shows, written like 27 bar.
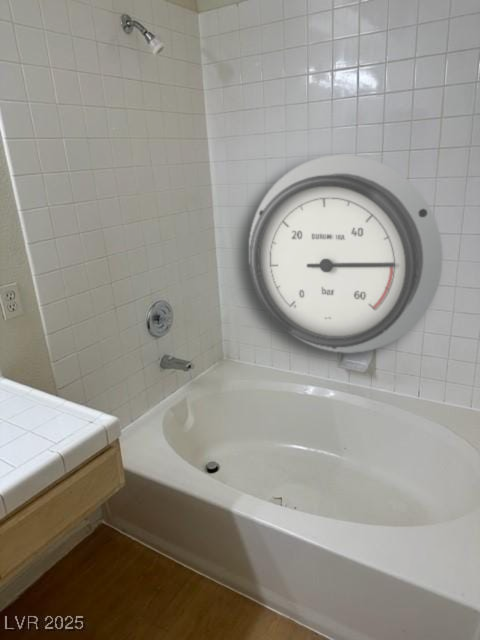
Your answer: 50 bar
